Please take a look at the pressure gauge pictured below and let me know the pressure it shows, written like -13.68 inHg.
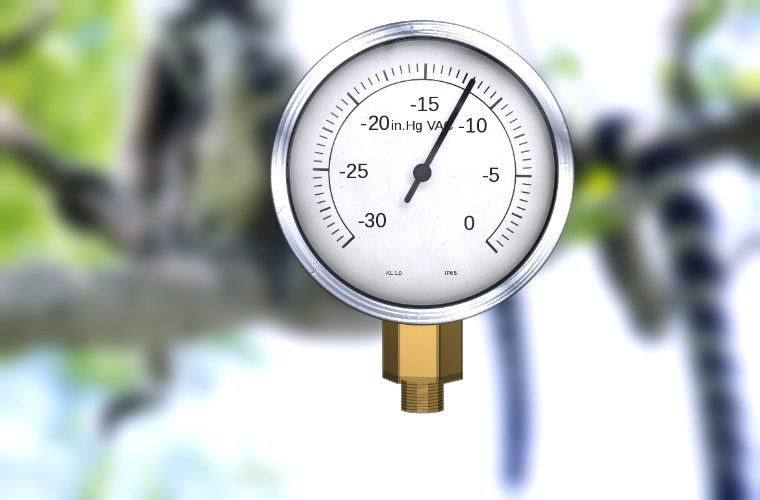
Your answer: -12 inHg
